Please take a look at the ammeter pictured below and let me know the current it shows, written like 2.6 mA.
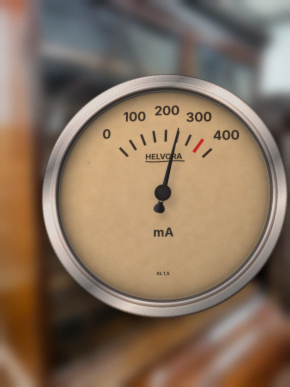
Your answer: 250 mA
